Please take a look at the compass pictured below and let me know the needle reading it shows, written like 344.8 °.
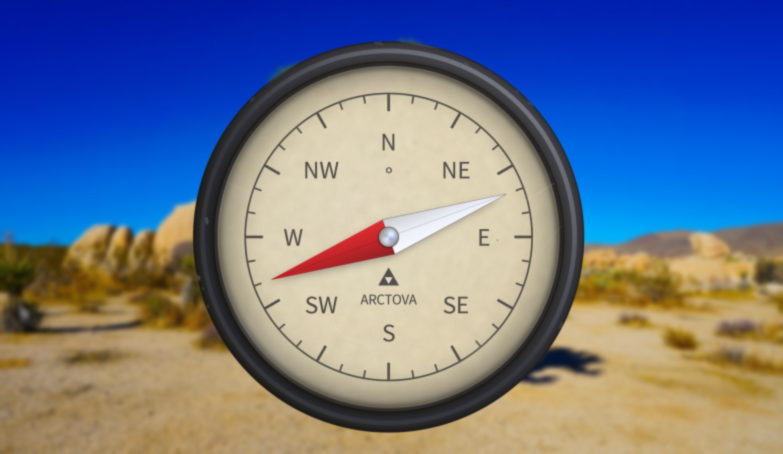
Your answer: 250 °
